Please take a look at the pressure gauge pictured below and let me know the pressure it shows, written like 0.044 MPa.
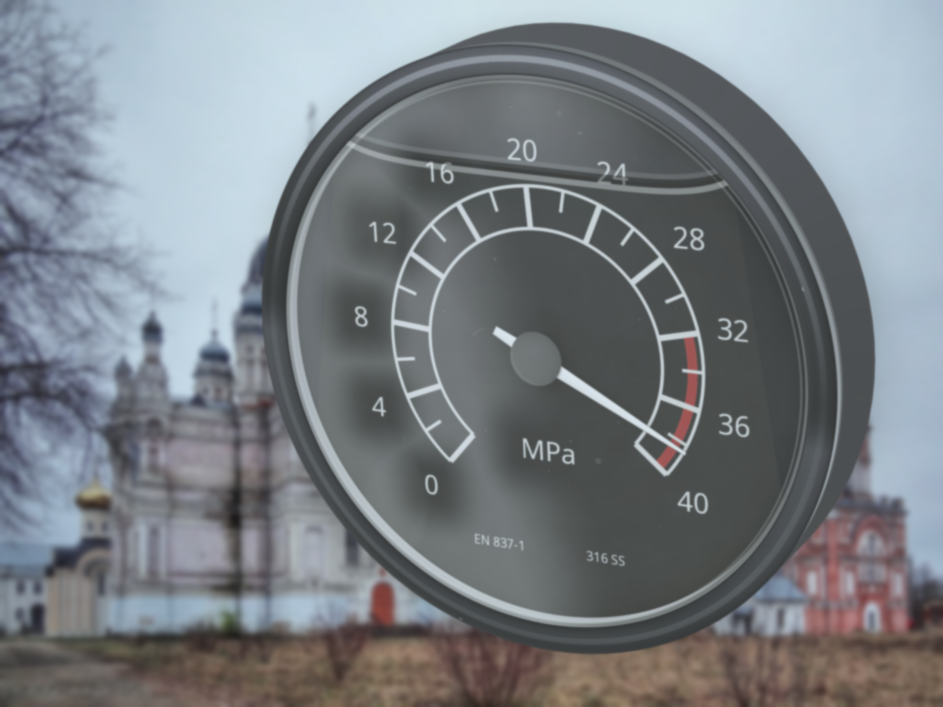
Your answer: 38 MPa
